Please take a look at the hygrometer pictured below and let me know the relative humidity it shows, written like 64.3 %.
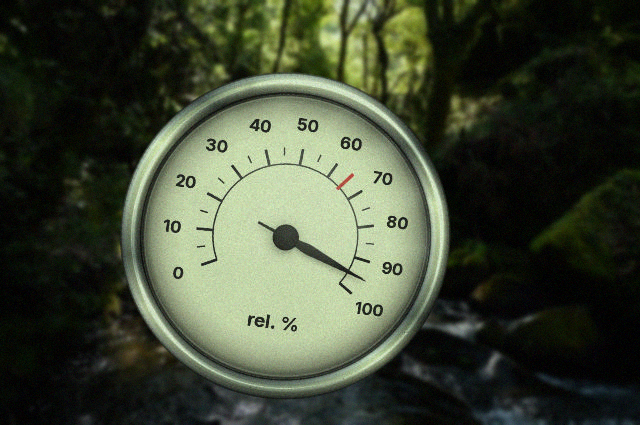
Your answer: 95 %
